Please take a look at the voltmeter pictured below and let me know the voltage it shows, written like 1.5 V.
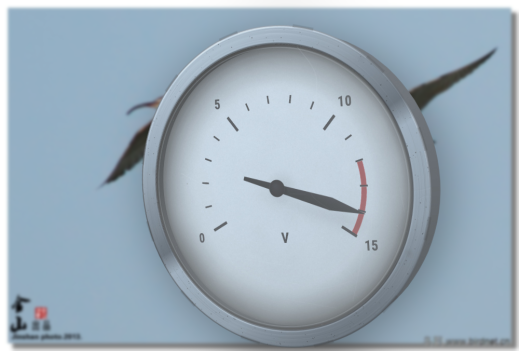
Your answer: 14 V
